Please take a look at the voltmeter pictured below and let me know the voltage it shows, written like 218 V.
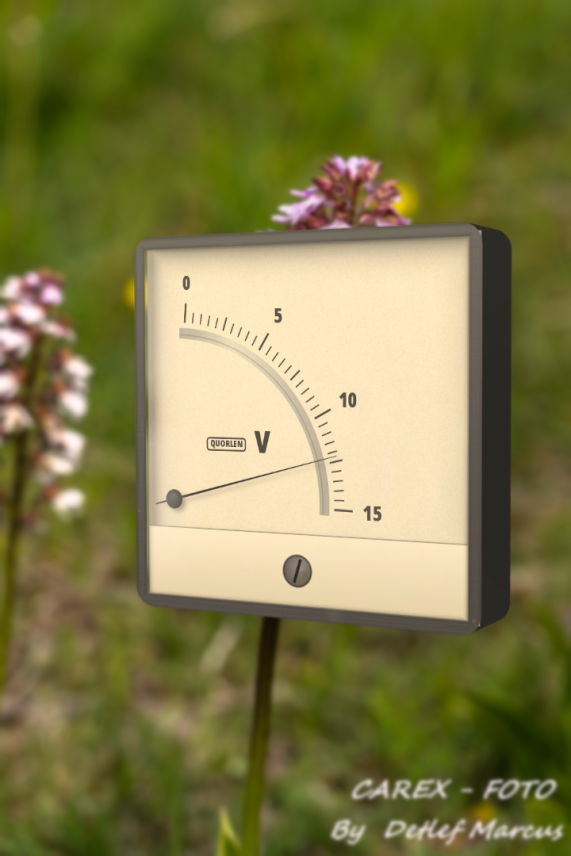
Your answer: 12.25 V
